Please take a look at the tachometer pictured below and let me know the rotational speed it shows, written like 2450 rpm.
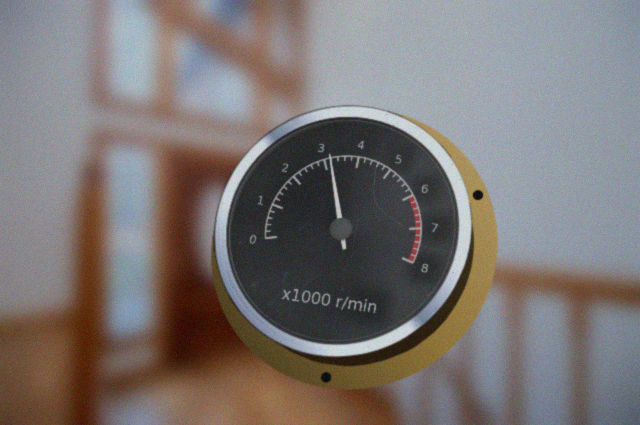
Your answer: 3200 rpm
